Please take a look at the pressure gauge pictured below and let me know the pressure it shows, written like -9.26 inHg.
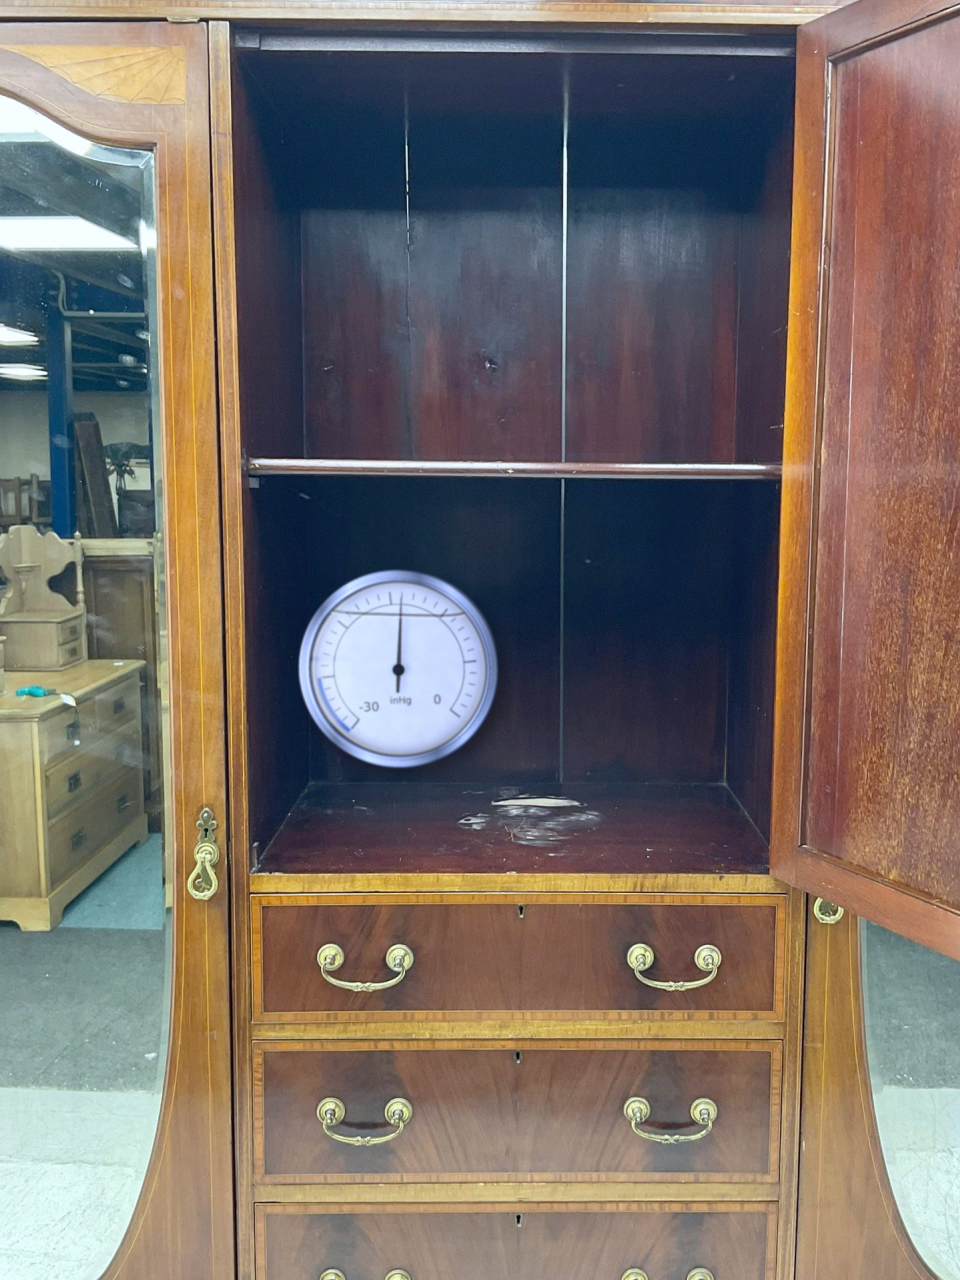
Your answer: -14 inHg
